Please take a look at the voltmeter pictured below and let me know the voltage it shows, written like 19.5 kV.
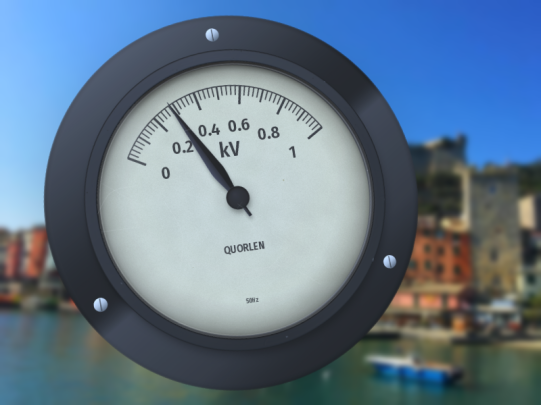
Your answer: 0.28 kV
